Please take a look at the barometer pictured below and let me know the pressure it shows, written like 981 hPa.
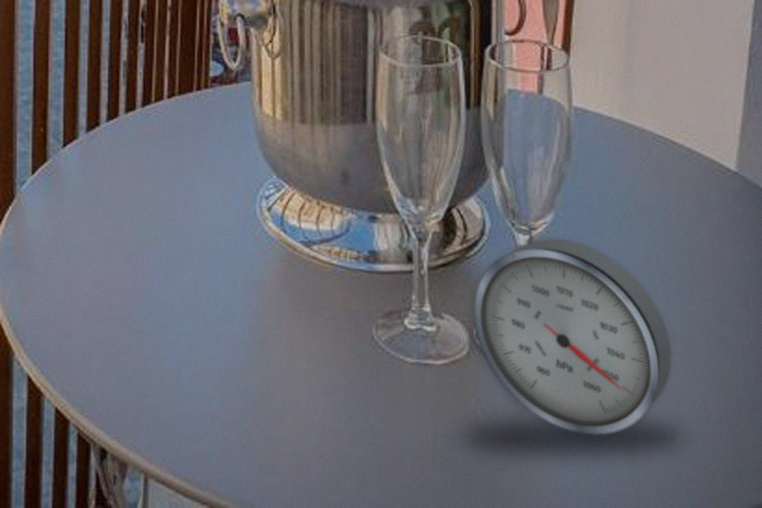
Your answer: 1050 hPa
